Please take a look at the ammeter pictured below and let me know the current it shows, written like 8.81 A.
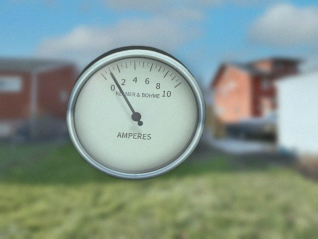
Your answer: 1 A
